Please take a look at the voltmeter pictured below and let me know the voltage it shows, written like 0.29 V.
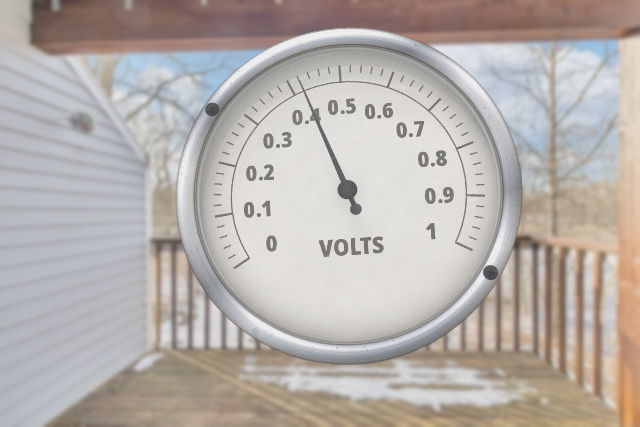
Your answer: 0.42 V
